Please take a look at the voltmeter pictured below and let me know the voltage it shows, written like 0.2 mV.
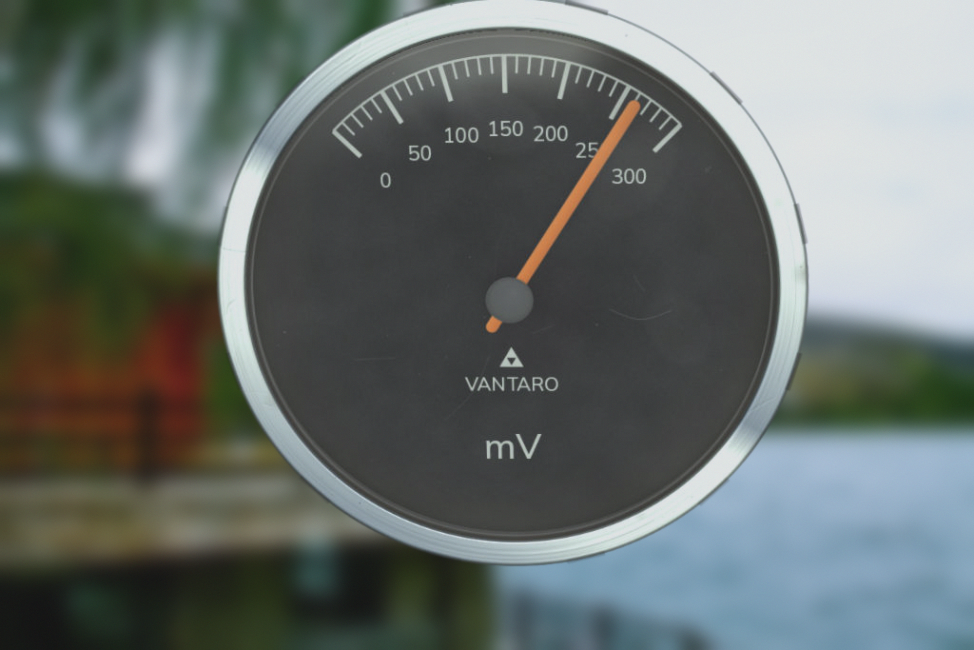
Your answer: 260 mV
